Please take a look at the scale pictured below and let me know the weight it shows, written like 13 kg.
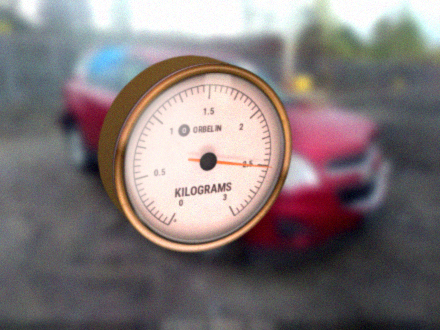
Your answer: 2.5 kg
